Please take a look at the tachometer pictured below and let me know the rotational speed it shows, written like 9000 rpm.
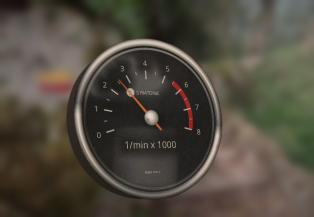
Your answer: 2500 rpm
